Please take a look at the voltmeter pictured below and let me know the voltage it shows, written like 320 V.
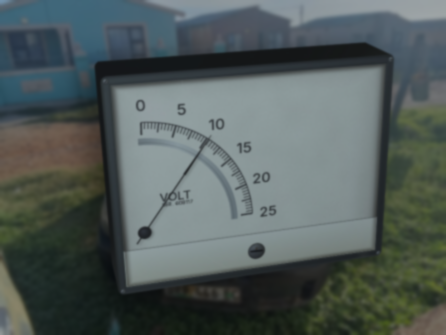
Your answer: 10 V
